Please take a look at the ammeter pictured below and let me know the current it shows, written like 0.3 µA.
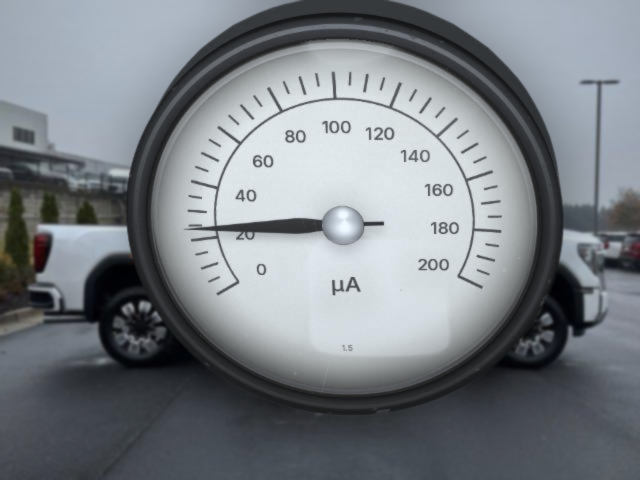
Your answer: 25 µA
